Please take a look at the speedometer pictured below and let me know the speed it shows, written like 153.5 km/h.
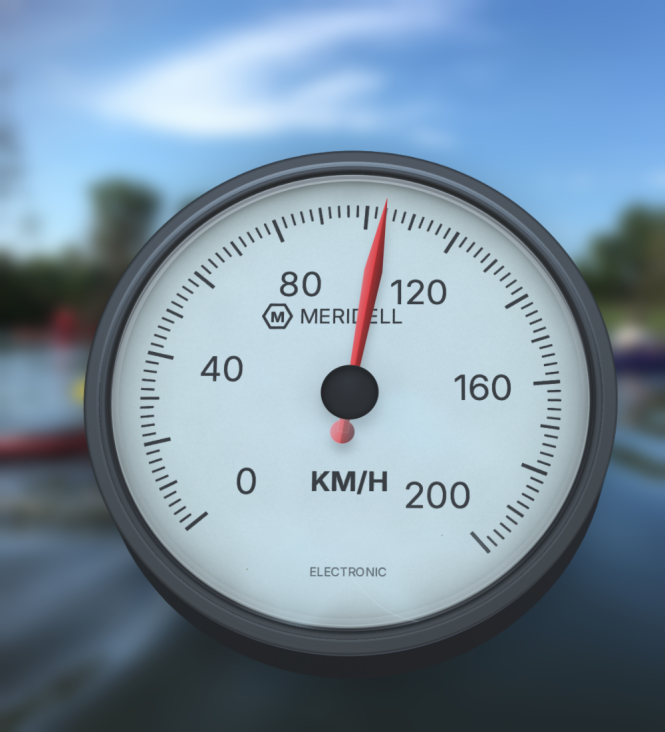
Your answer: 104 km/h
